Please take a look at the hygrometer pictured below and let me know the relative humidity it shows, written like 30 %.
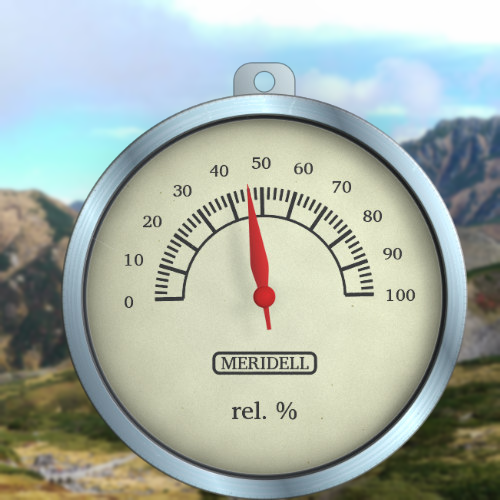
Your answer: 46 %
